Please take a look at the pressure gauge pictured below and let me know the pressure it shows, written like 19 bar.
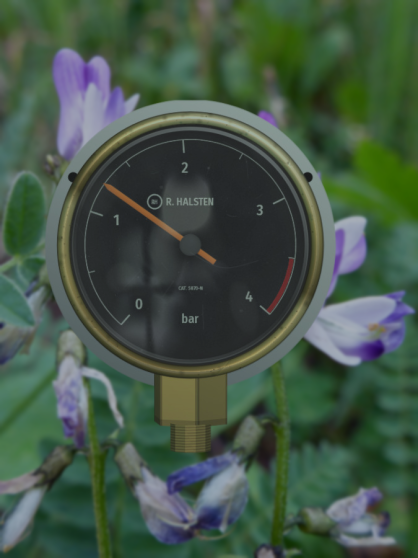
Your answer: 1.25 bar
